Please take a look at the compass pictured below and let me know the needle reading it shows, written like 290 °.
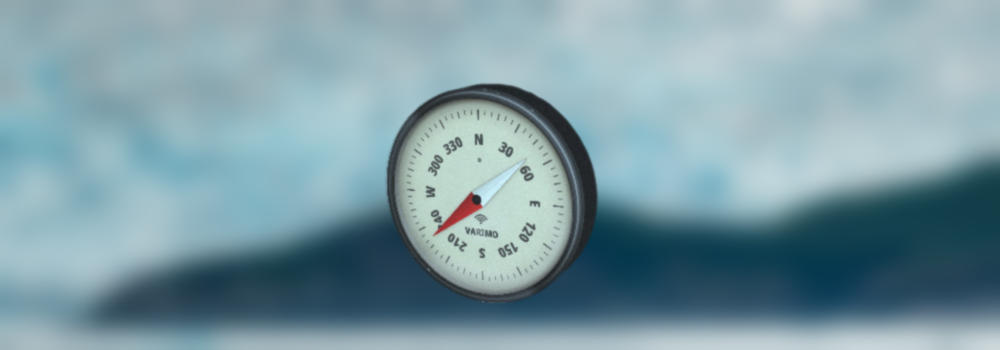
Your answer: 230 °
